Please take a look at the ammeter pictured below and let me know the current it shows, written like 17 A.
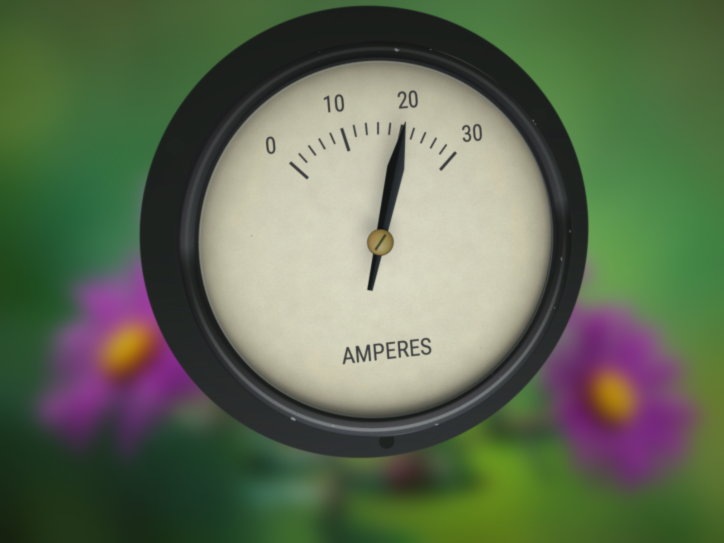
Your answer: 20 A
